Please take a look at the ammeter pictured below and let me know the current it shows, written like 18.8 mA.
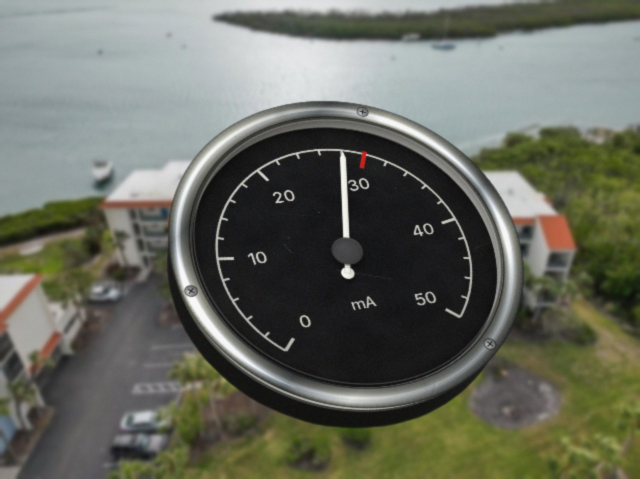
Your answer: 28 mA
